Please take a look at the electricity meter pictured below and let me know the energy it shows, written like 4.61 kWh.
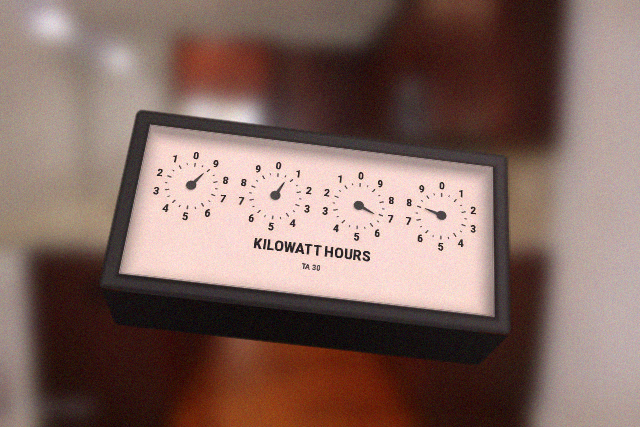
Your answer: 9068 kWh
